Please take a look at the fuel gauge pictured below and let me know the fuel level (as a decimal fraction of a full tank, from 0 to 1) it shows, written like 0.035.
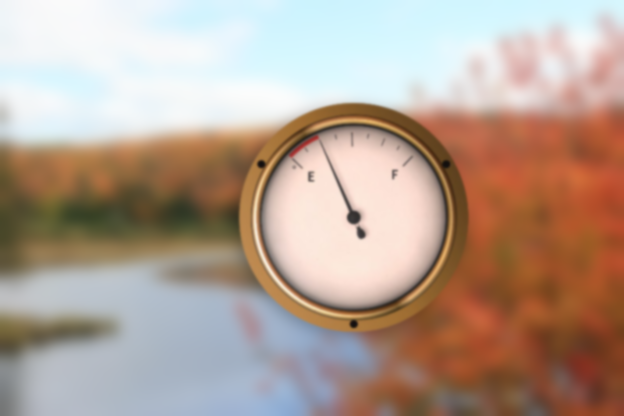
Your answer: 0.25
